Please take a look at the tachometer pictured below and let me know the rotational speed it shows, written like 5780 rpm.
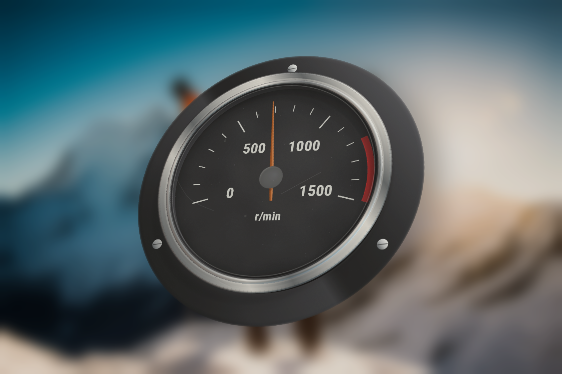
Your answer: 700 rpm
